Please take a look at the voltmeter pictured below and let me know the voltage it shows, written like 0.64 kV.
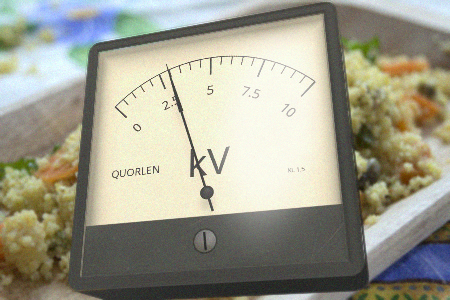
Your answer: 3 kV
